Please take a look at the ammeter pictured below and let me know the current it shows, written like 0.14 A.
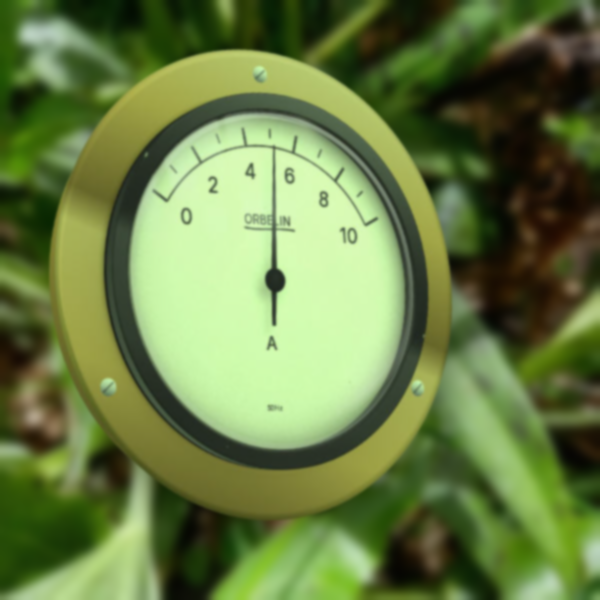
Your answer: 5 A
